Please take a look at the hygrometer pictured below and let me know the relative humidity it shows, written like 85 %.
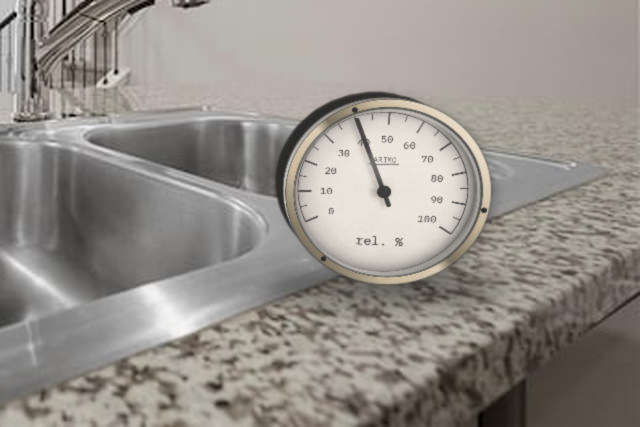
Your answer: 40 %
